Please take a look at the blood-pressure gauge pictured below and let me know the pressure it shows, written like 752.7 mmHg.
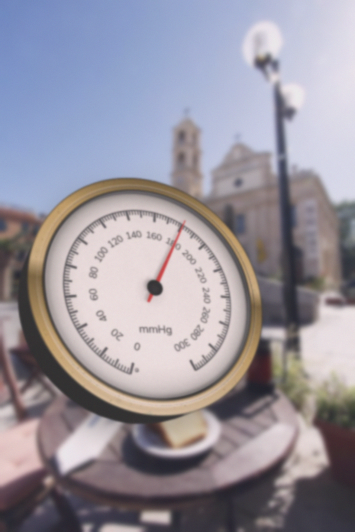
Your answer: 180 mmHg
